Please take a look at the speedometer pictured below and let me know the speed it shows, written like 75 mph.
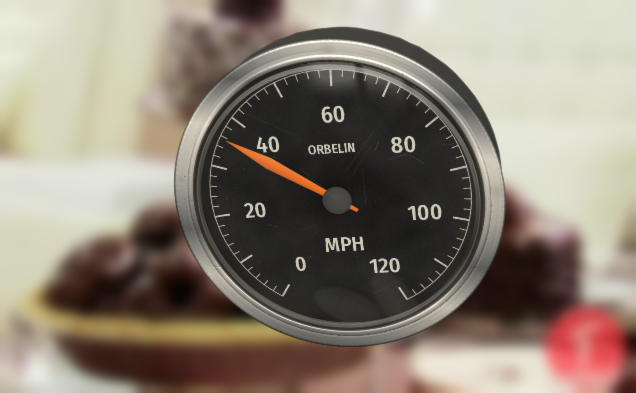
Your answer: 36 mph
